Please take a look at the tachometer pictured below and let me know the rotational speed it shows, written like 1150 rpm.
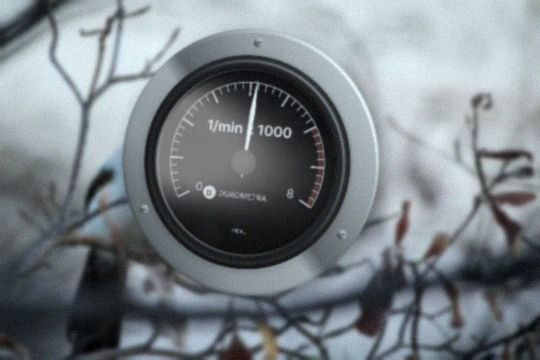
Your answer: 4200 rpm
